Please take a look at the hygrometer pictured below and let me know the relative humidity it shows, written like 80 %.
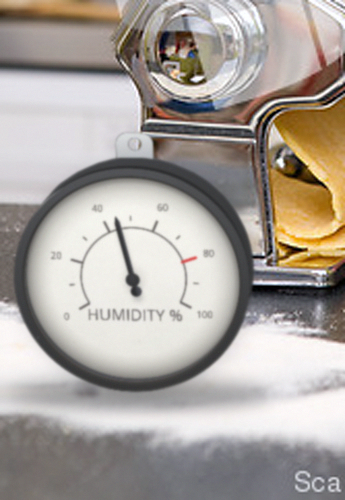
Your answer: 45 %
